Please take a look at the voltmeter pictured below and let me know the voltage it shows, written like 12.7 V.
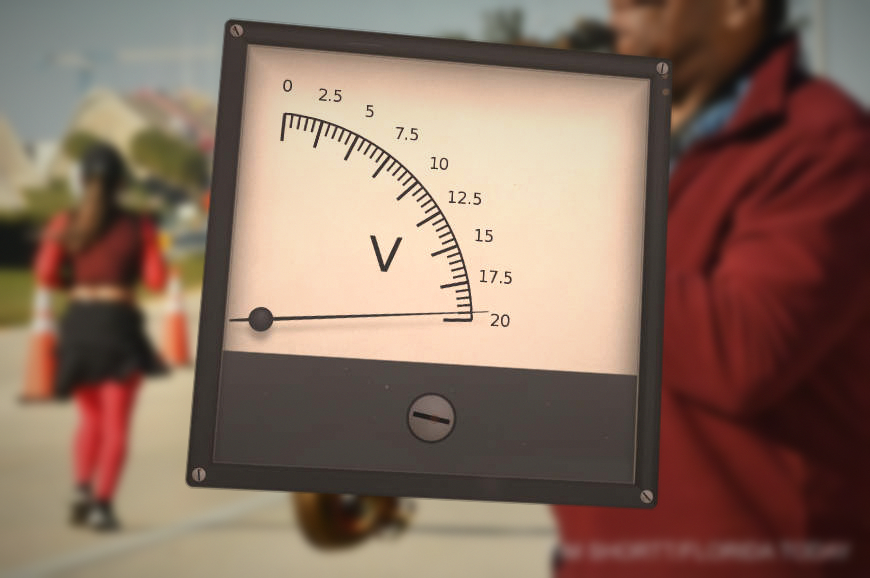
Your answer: 19.5 V
